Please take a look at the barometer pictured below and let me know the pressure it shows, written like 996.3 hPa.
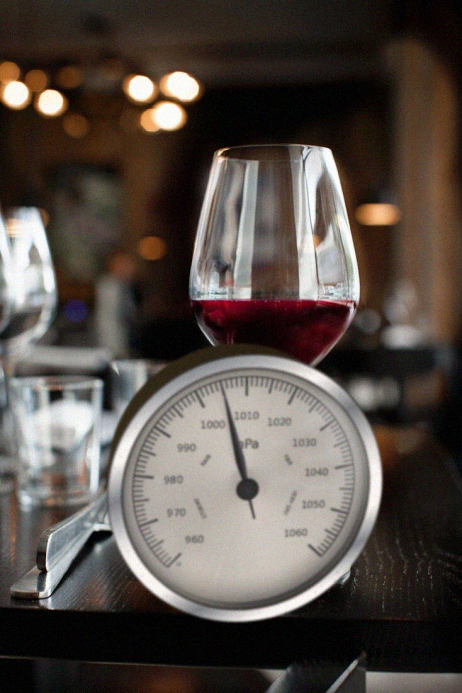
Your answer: 1005 hPa
